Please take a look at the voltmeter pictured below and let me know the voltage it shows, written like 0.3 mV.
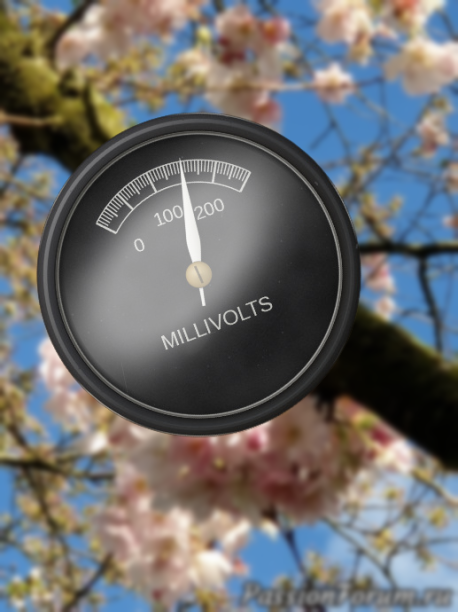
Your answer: 150 mV
